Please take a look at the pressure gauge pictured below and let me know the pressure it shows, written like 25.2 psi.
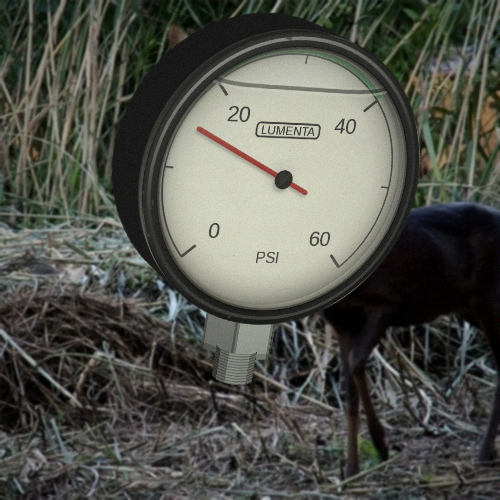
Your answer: 15 psi
